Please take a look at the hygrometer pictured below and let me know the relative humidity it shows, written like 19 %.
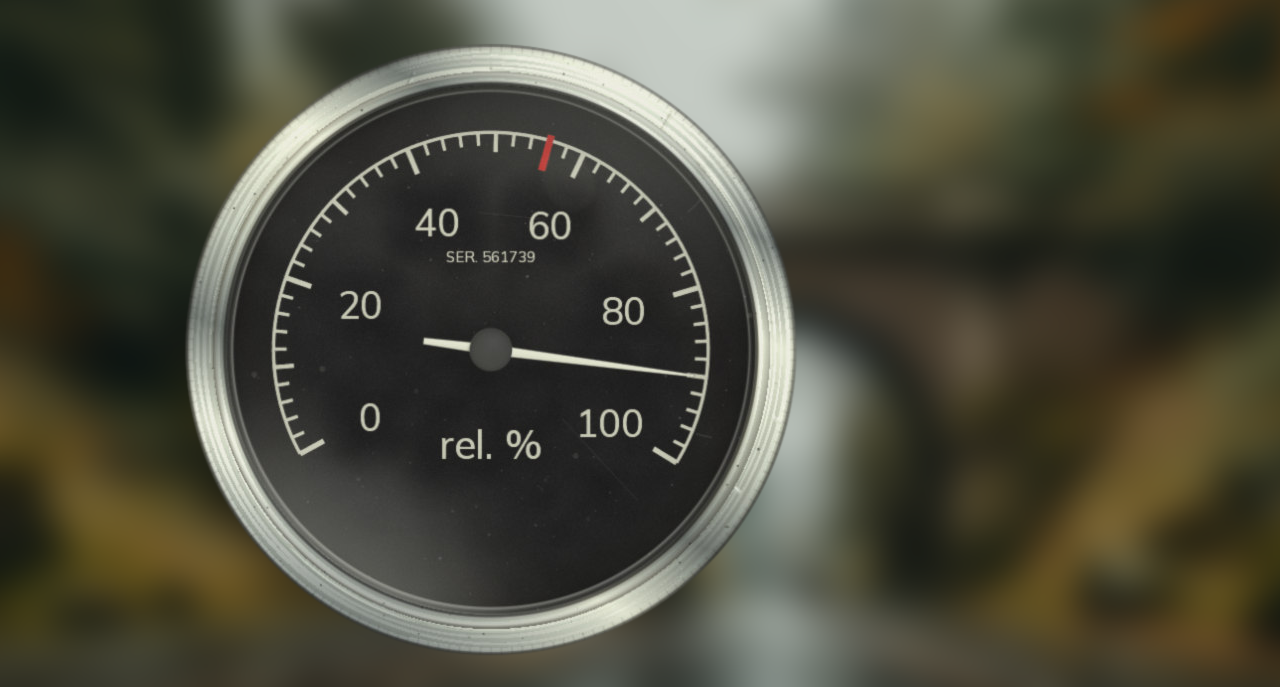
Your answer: 90 %
